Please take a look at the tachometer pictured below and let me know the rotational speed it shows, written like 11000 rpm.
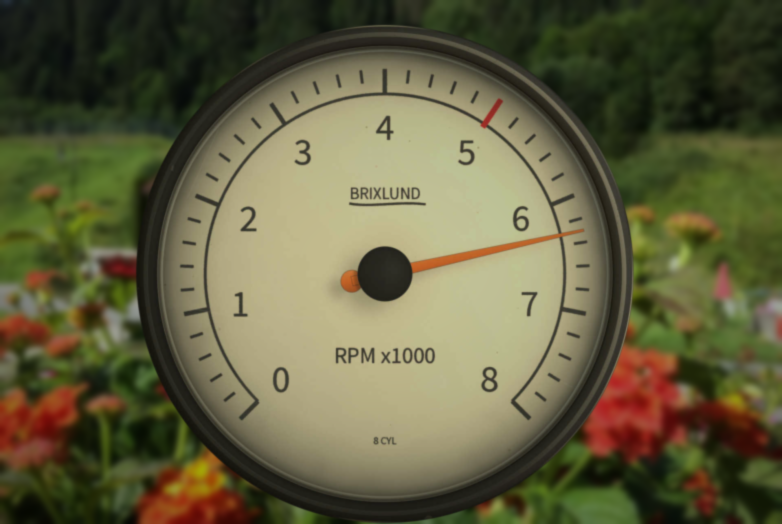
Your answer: 6300 rpm
